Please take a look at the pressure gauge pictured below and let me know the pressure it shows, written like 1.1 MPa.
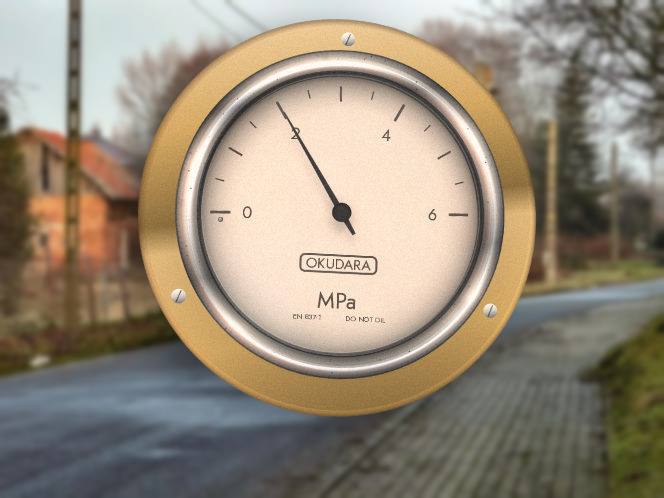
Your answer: 2 MPa
